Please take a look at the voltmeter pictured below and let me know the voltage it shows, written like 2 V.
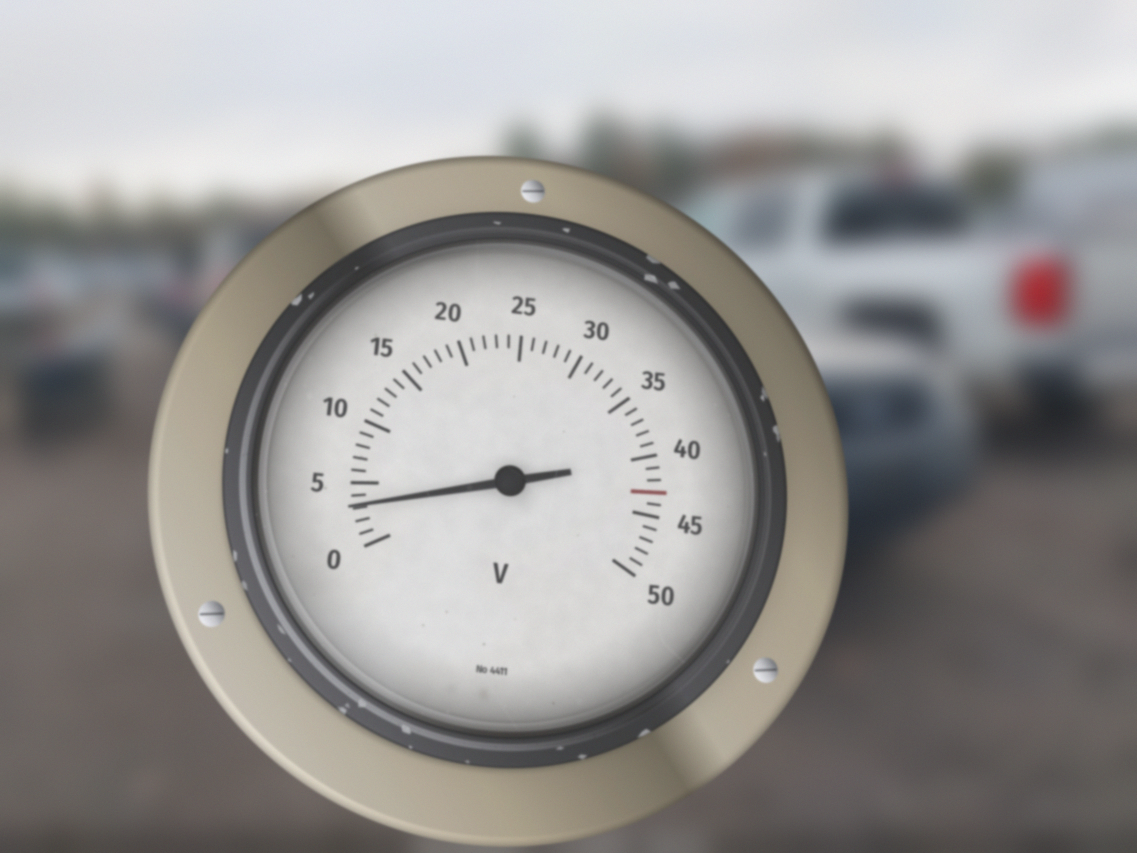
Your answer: 3 V
